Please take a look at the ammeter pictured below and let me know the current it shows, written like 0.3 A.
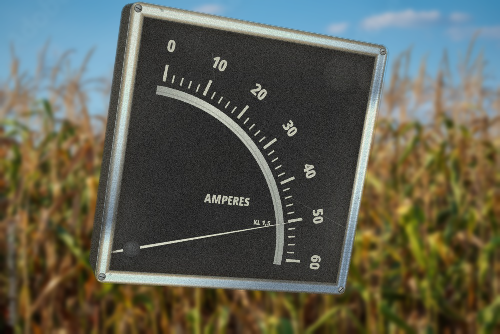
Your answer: 50 A
